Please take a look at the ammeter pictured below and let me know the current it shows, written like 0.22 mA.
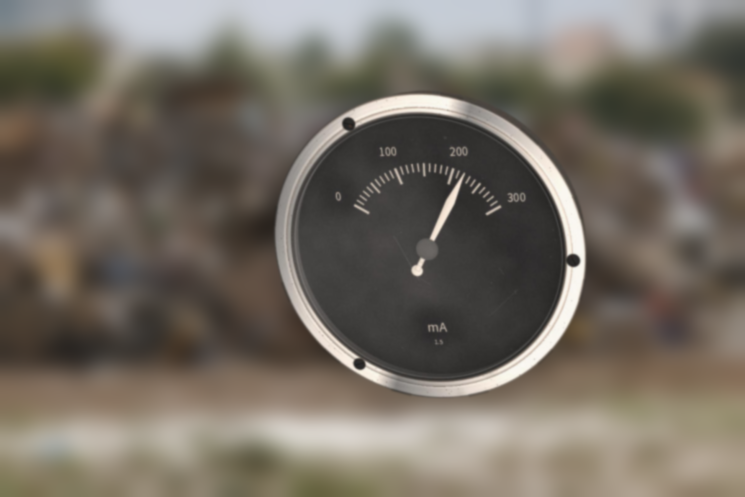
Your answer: 220 mA
